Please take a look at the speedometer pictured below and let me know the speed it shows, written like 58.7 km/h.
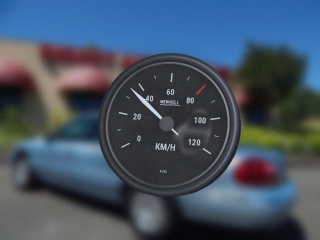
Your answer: 35 km/h
